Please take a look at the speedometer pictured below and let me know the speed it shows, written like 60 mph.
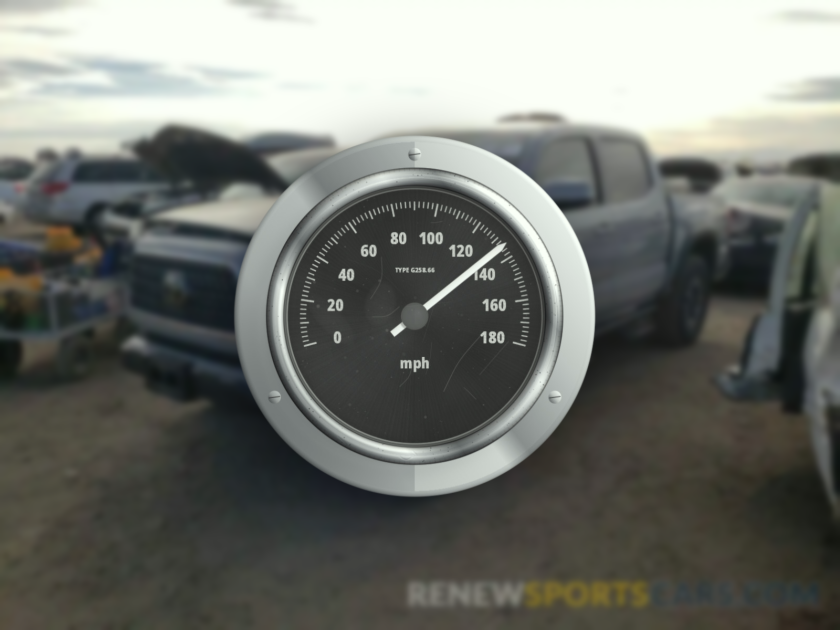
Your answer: 134 mph
